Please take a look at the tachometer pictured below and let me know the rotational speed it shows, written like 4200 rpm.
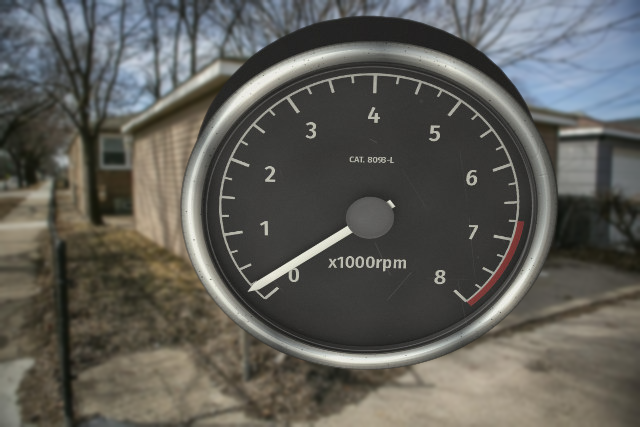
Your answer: 250 rpm
